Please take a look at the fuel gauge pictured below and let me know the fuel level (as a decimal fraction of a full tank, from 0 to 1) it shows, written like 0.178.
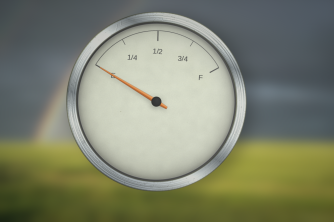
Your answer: 0
